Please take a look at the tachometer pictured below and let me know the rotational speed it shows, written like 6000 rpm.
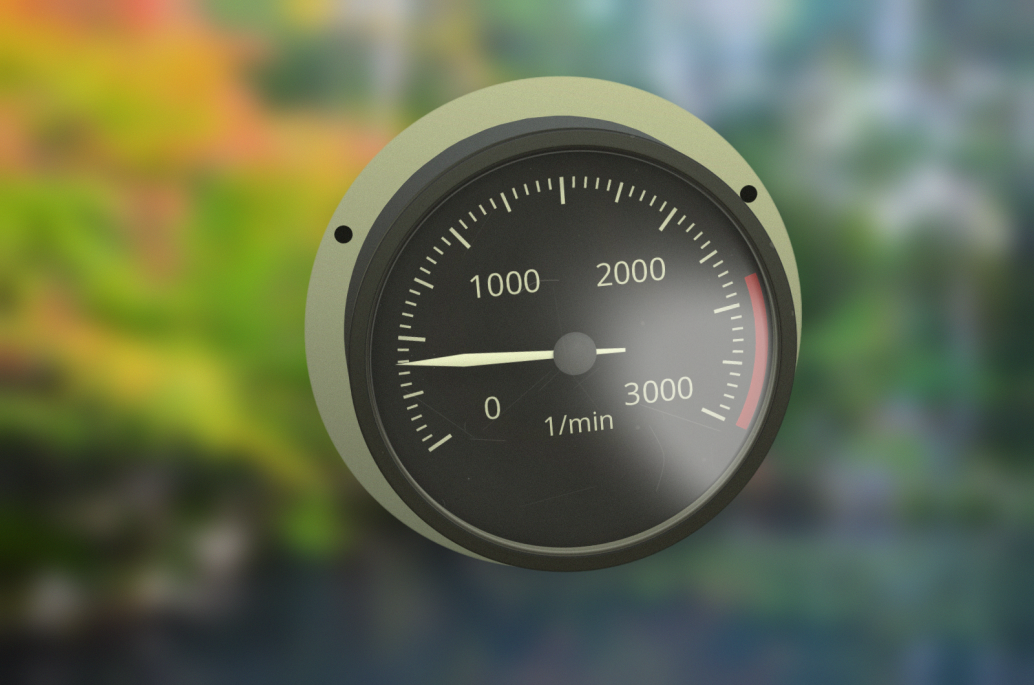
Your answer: 400 rpm
